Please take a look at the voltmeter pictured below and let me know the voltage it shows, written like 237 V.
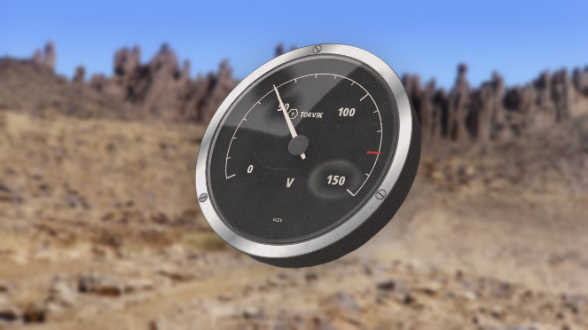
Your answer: 50 V
